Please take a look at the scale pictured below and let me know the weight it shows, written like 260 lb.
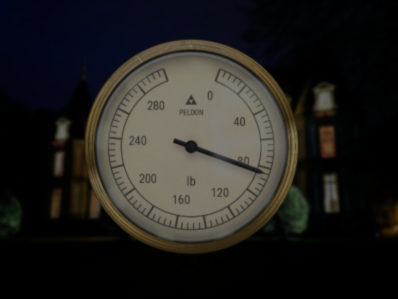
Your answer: 84 lb
